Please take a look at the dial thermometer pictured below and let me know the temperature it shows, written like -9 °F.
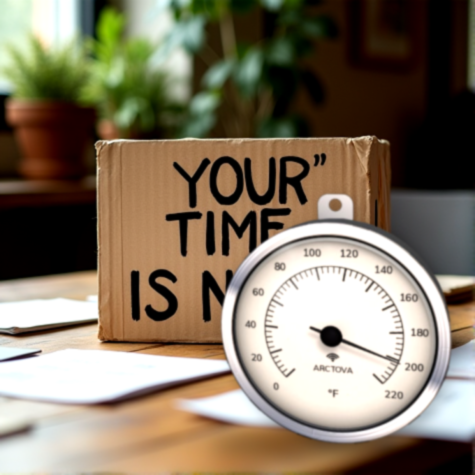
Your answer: 200 °F
